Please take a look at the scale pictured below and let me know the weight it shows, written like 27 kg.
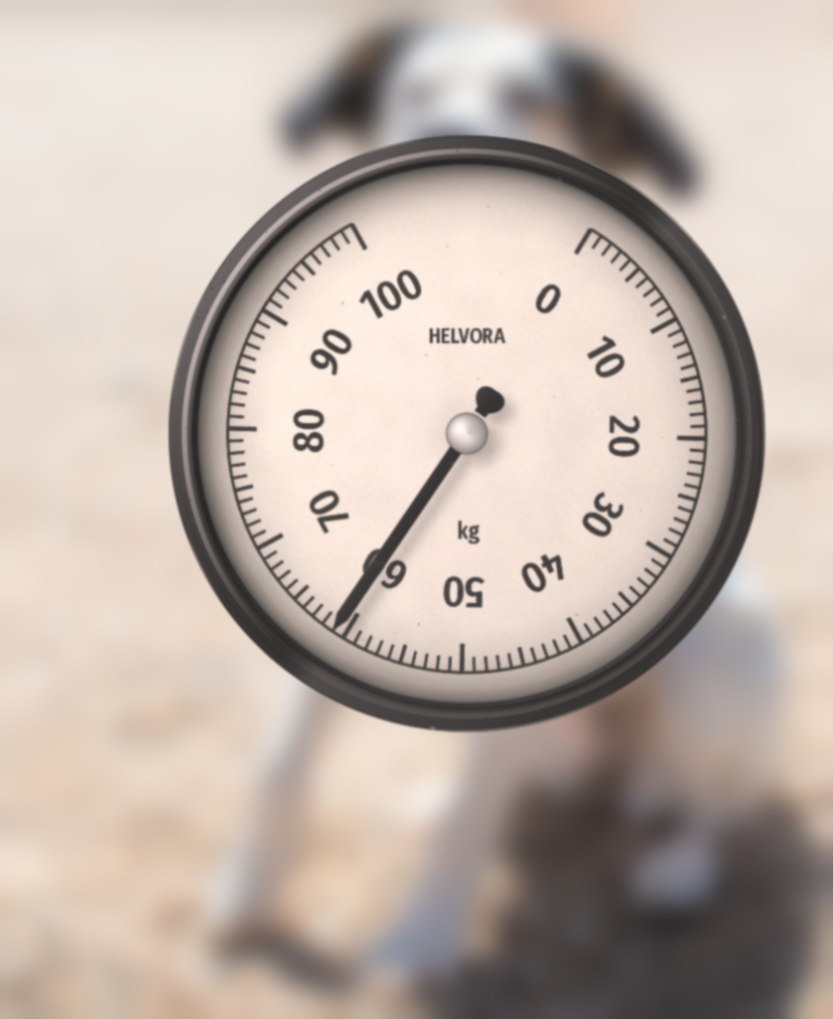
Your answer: 61 kg
